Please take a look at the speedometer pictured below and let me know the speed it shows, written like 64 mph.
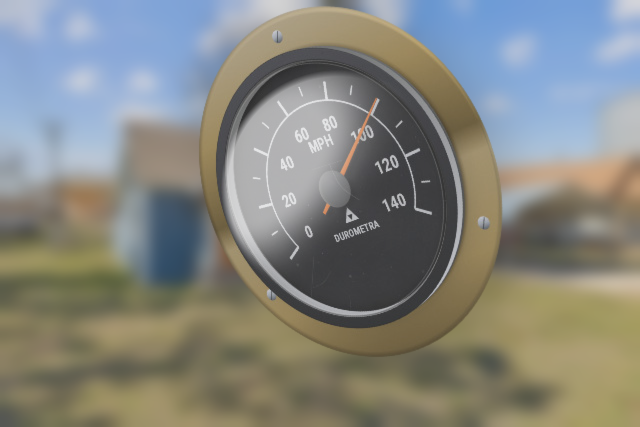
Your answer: 100 mph
